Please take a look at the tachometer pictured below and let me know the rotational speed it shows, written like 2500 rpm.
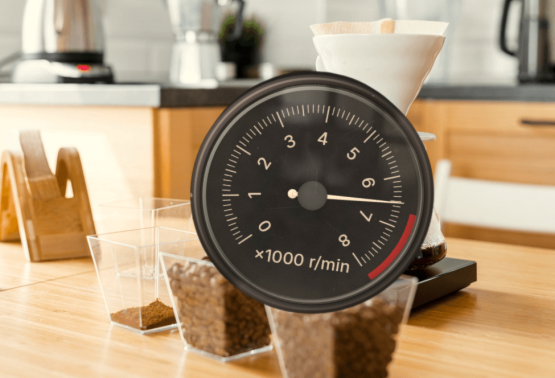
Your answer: 6500 rpm
